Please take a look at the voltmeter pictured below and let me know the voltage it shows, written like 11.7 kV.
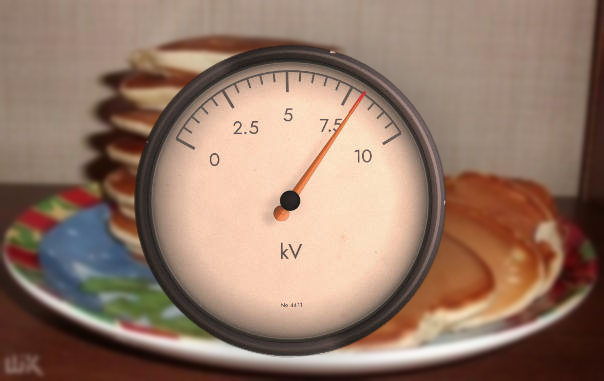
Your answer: 8 kV
